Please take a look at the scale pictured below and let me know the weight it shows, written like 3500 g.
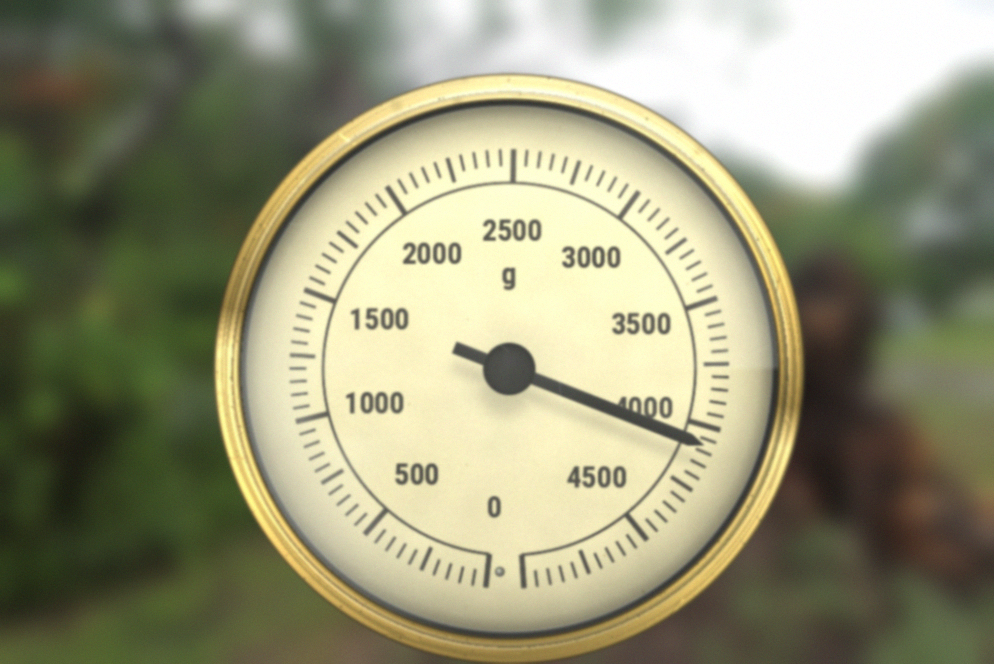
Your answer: 4075 g
